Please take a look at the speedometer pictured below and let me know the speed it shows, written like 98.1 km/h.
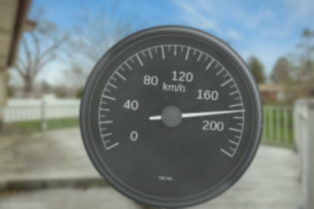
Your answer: 185 km/h
